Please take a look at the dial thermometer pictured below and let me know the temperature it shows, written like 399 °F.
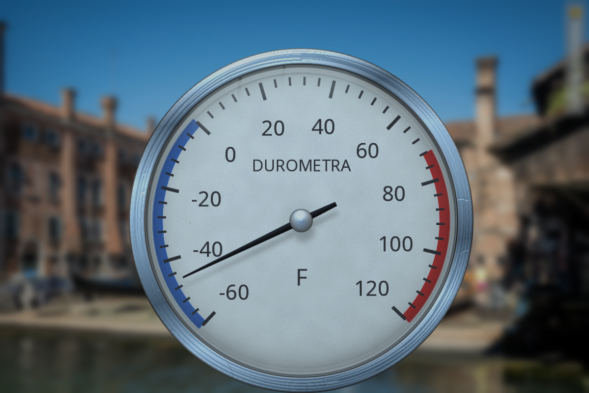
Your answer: -46 °F
